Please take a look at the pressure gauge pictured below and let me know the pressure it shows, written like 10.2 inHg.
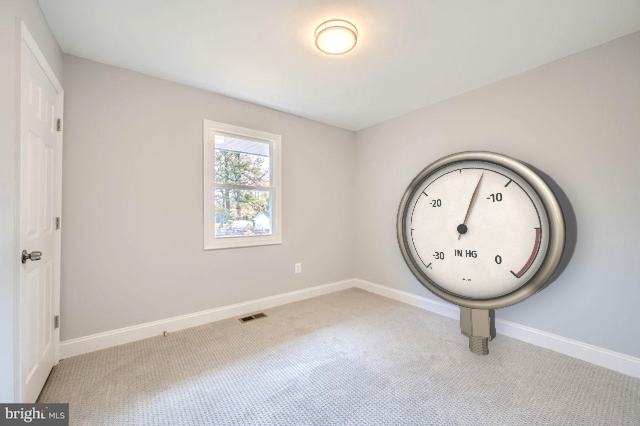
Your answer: -12.5 inHg
